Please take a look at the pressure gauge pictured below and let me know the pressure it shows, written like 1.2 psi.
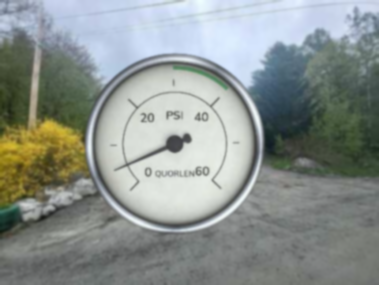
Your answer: 5 psi
